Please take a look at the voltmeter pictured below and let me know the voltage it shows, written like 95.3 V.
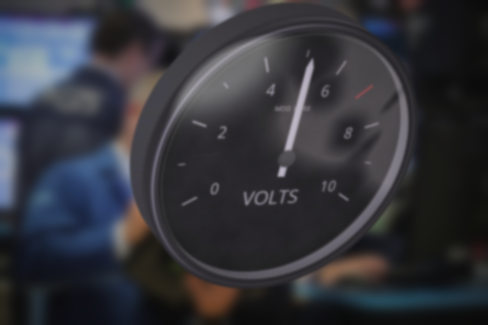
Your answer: 5 V
